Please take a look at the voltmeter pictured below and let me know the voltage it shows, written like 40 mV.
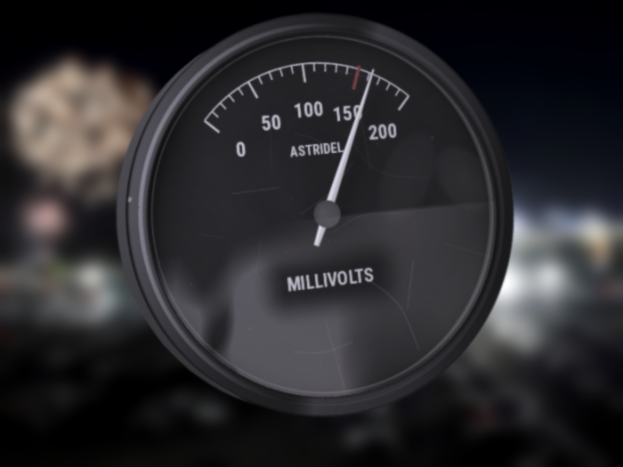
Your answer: 160 mV
